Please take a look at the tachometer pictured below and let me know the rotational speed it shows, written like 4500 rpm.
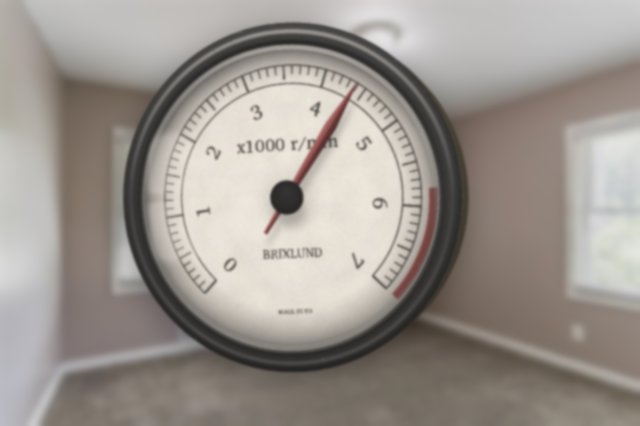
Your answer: 4400 rpm
